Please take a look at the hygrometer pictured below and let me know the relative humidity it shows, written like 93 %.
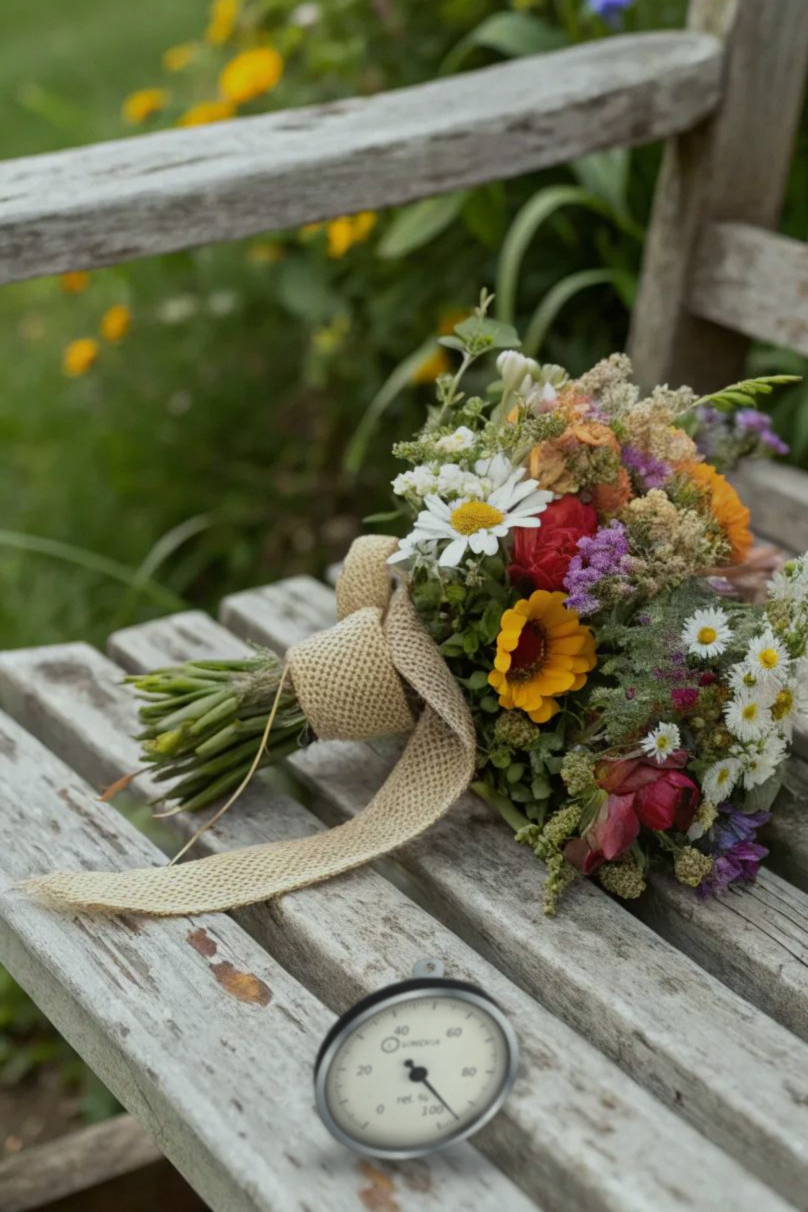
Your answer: 95 %
